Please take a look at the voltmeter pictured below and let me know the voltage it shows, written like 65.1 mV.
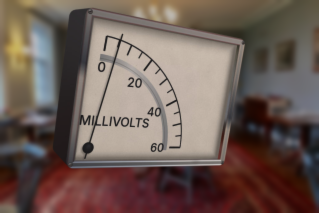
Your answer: 5 mV
